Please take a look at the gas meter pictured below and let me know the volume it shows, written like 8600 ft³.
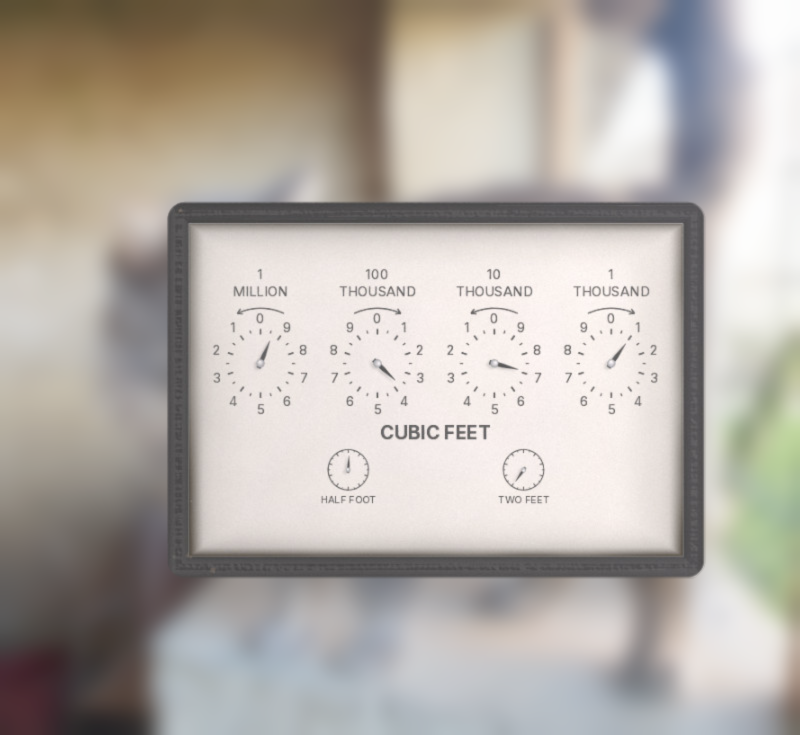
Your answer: 937100 ft³
